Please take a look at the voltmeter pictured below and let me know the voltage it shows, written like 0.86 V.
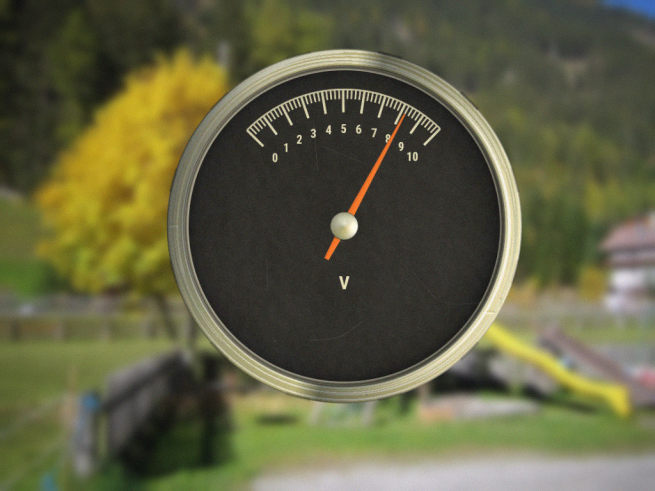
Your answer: 8.2 V
